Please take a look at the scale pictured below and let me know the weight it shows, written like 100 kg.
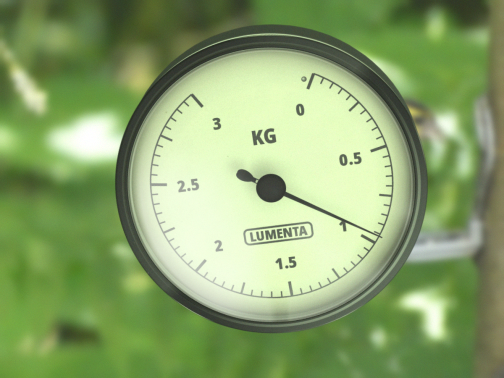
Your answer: 0.95 kg
